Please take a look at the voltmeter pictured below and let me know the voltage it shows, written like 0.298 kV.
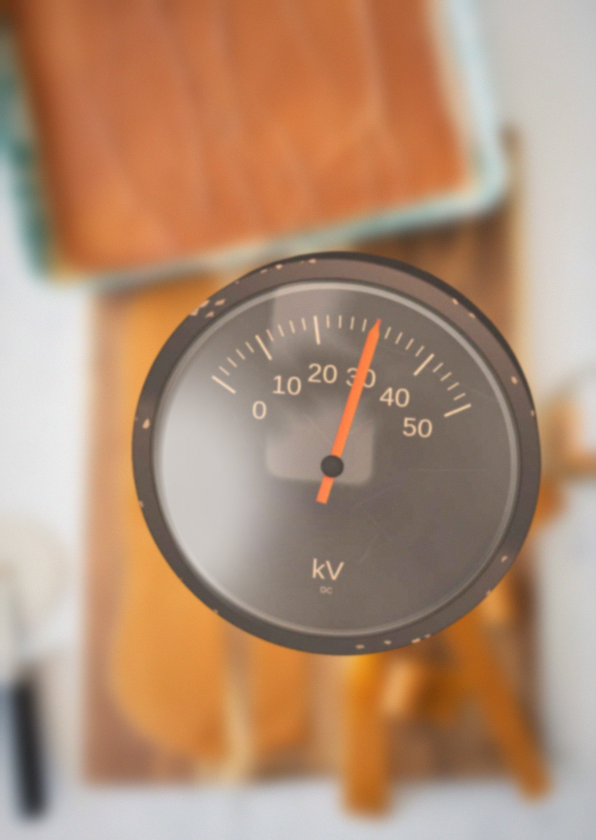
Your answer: 30 kV
